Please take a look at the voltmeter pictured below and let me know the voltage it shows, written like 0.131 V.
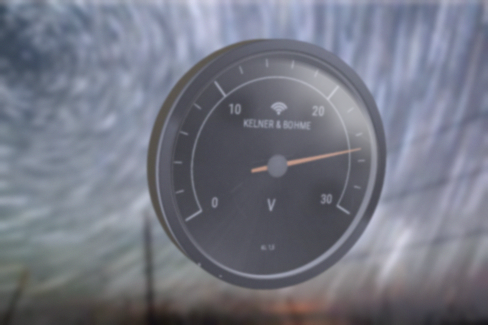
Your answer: 25 V
